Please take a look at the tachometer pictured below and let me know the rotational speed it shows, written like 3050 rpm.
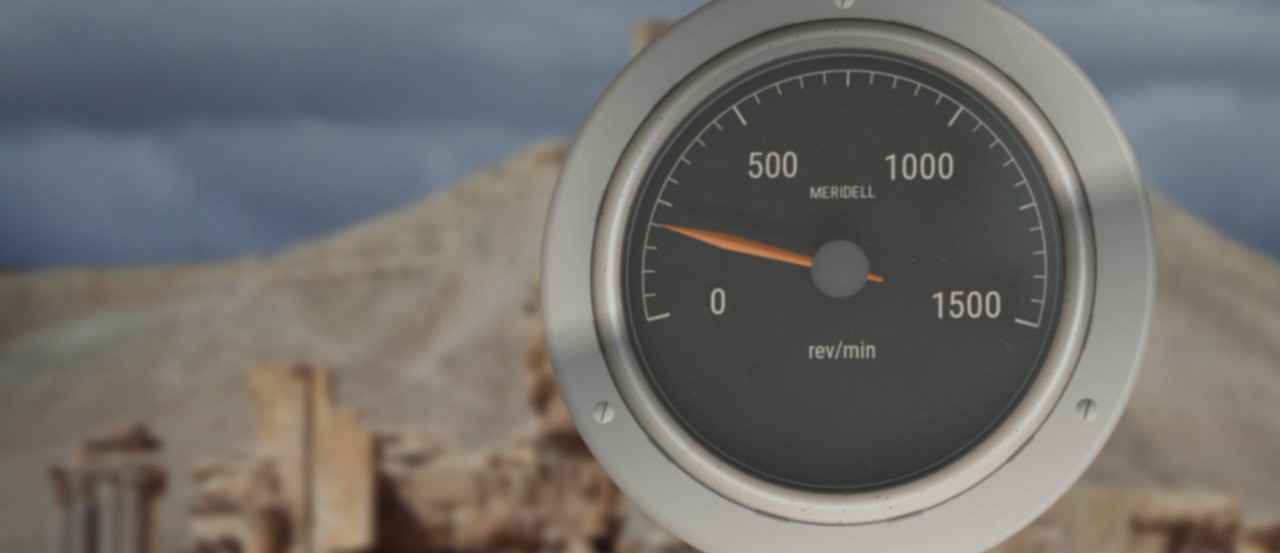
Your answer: 200 rpm
